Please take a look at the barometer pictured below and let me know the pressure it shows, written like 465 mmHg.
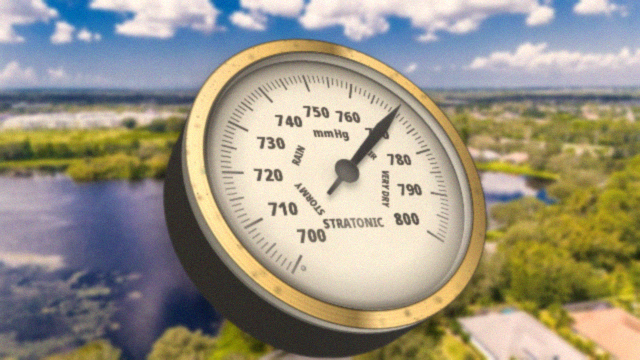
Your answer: 770 mmHg
